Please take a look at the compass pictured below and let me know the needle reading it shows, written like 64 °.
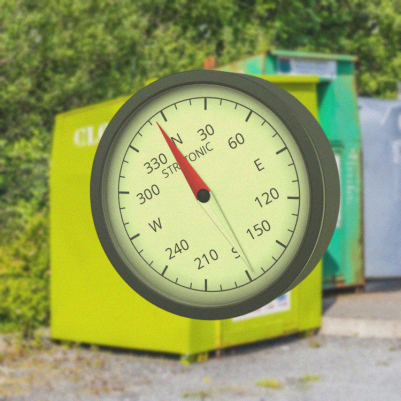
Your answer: 355 °
